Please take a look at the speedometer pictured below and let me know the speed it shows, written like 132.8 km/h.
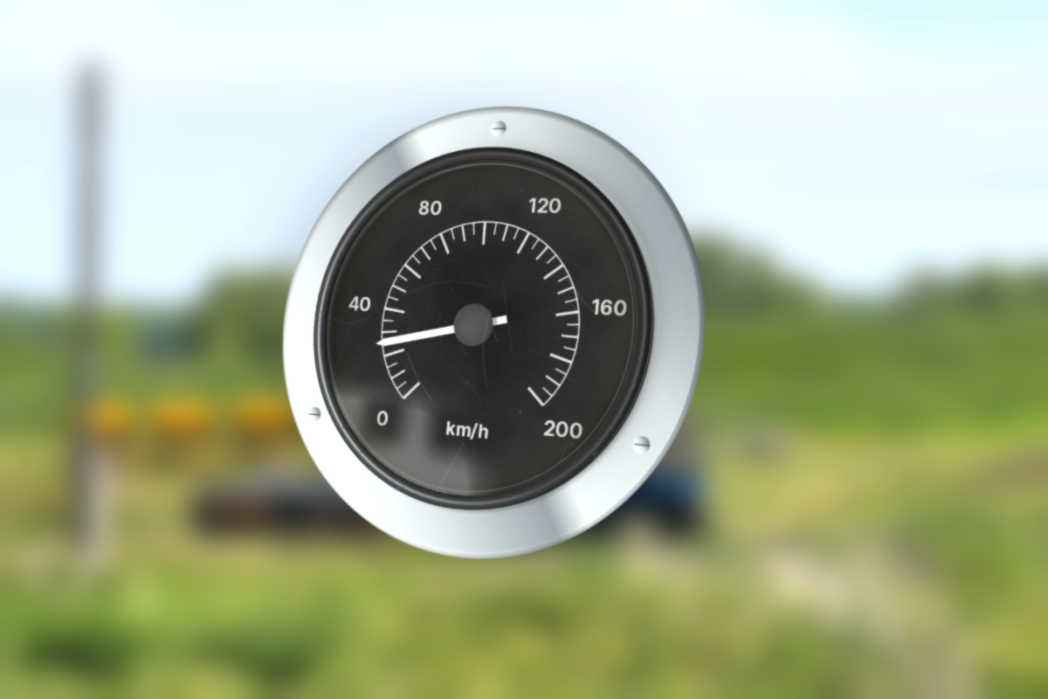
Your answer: 25 km/h
